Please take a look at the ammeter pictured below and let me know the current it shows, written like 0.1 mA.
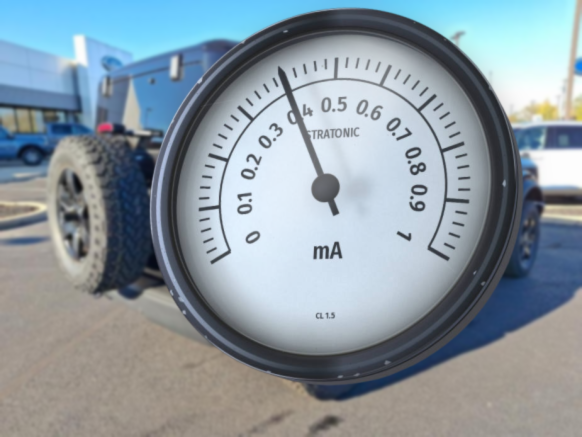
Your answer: 0.4 mA
